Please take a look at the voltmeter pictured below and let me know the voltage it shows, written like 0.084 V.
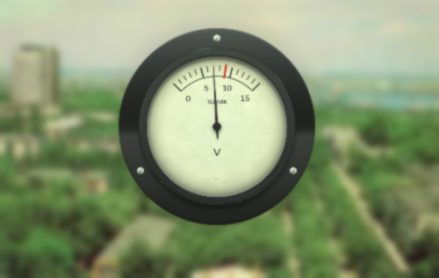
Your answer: 7 V
